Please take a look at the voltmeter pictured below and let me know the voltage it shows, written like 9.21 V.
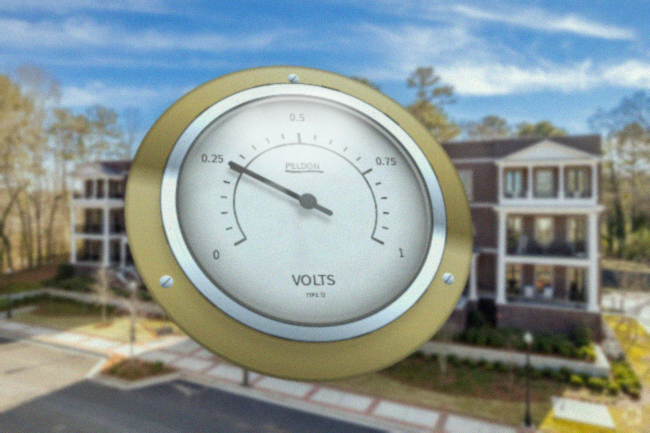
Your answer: 0.25 V
